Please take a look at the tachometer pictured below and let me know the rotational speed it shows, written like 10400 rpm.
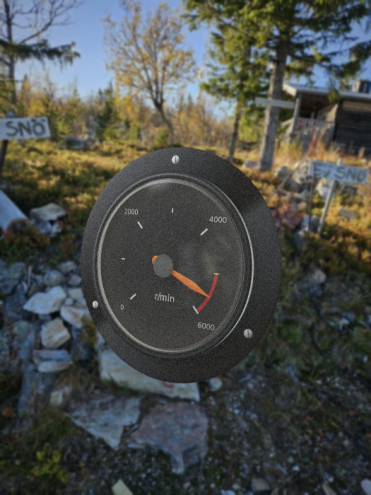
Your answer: 5500 rpm
